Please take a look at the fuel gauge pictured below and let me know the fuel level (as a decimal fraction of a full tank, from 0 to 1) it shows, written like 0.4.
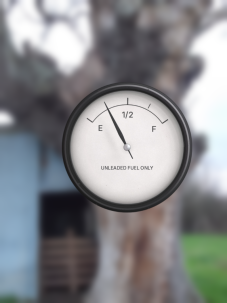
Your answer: 0.25
